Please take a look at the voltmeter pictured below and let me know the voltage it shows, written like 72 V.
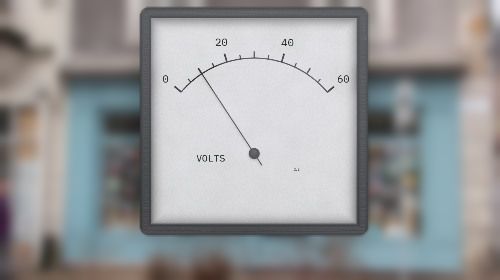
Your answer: 10 V
